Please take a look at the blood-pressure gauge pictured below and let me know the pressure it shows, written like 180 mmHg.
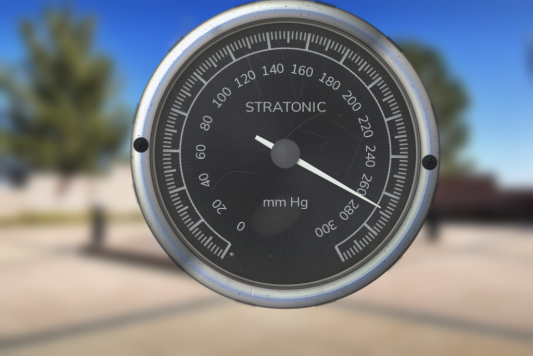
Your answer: 268 mmHg
